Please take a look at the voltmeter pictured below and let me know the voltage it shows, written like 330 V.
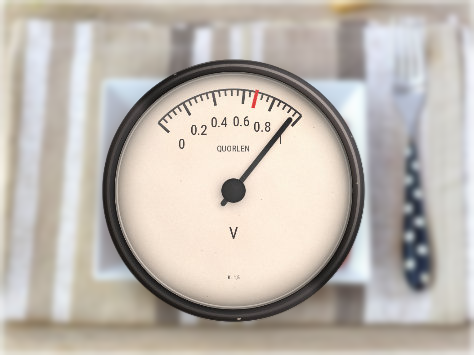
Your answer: 0.96 V
